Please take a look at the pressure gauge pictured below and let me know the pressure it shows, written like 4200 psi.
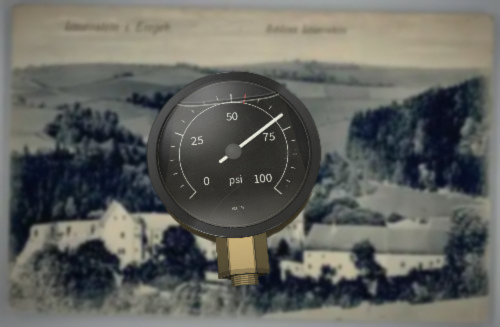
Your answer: 70 psi
